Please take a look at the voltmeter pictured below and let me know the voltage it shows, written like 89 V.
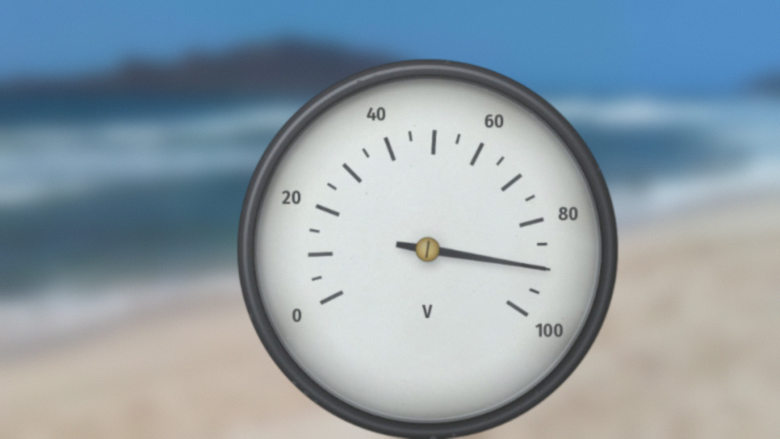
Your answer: 90 V
